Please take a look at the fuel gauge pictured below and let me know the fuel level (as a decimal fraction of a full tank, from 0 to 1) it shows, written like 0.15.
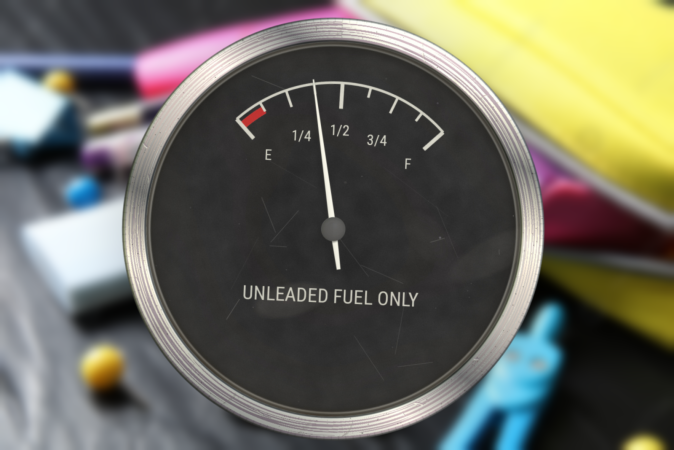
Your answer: 0.375
